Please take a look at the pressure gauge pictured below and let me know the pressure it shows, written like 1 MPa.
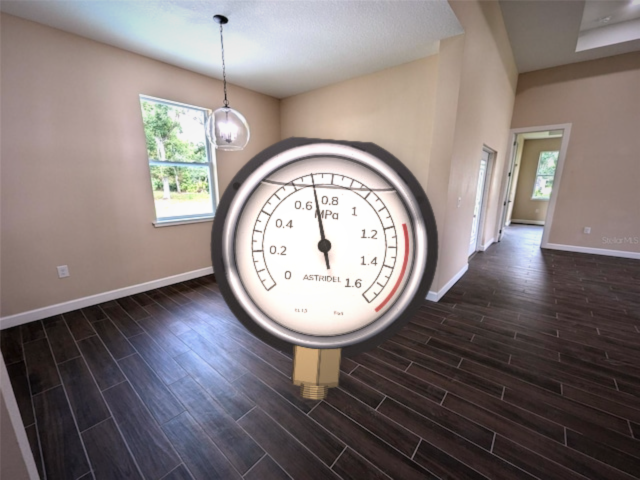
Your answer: 0.7 MPa
